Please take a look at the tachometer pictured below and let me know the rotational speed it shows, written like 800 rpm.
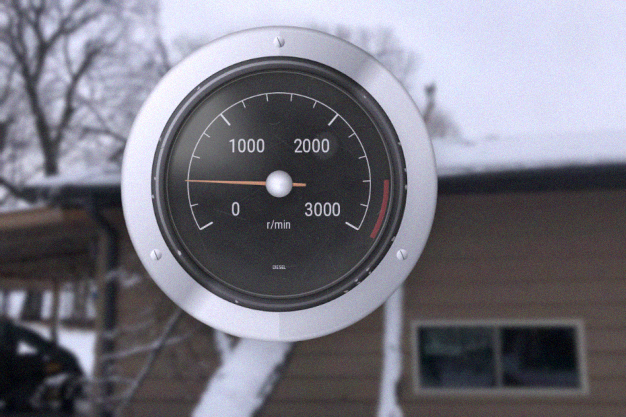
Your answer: 400 rpm
